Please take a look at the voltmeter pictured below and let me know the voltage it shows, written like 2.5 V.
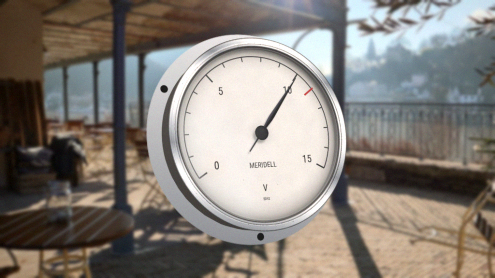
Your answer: 10 V
